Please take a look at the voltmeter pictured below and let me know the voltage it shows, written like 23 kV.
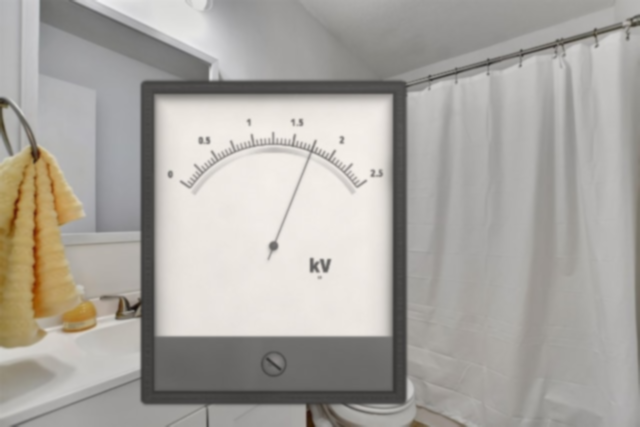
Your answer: 1.75 kV
